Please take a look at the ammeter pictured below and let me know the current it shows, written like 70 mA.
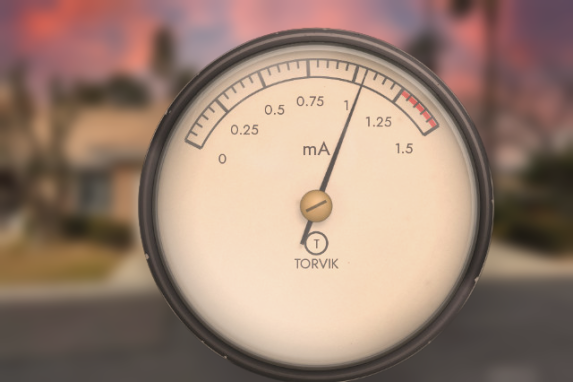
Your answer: 1.05 mA
